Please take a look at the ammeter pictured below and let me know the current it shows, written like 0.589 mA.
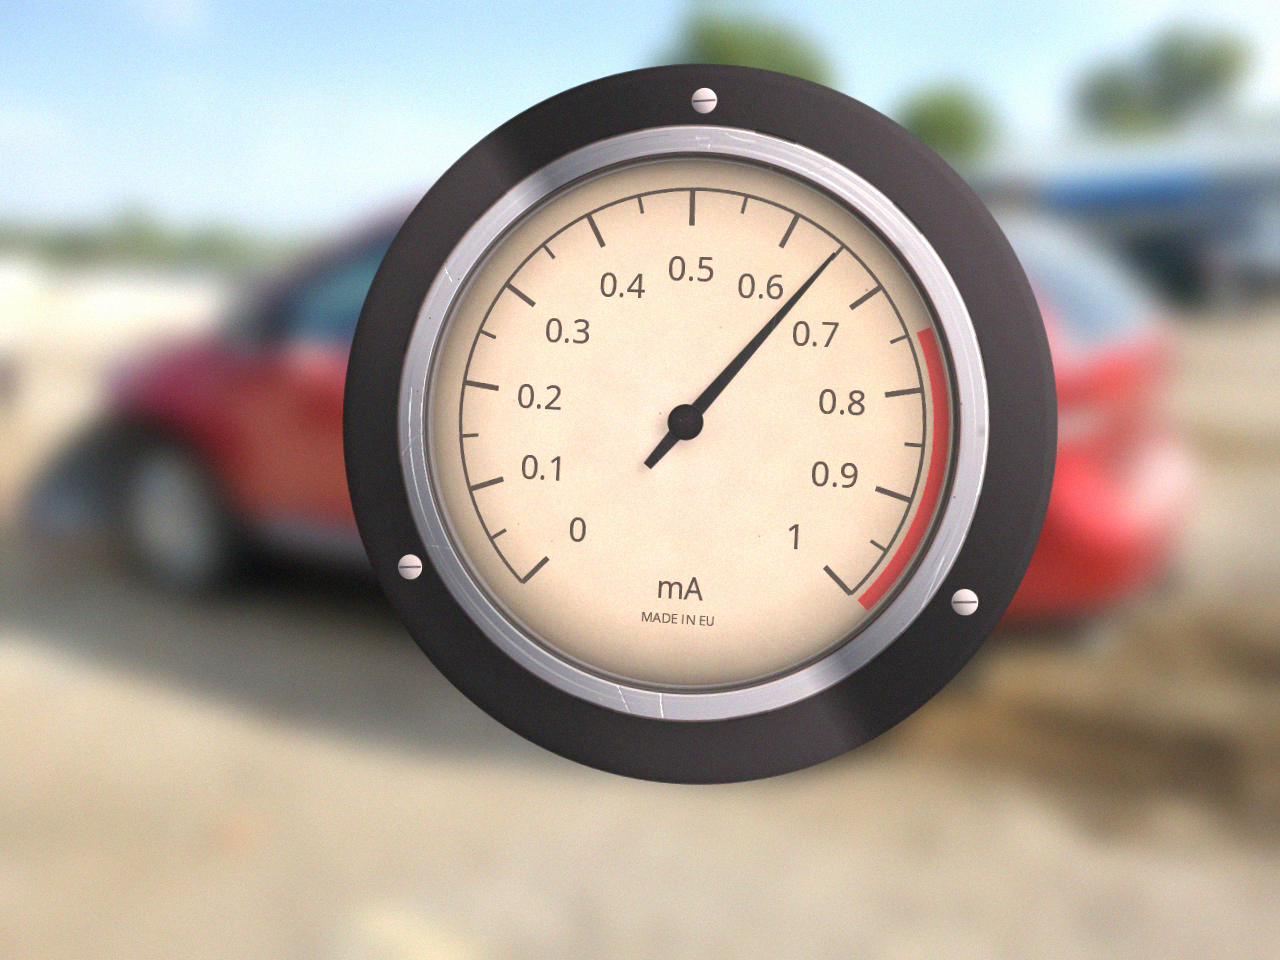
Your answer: 0.65 mA
